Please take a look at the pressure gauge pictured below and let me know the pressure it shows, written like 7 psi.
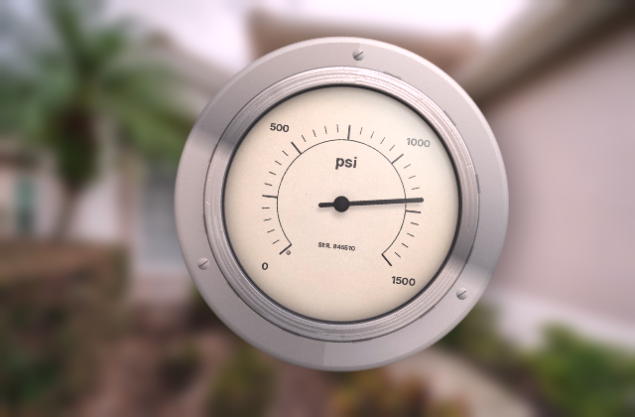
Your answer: 1200 psi
